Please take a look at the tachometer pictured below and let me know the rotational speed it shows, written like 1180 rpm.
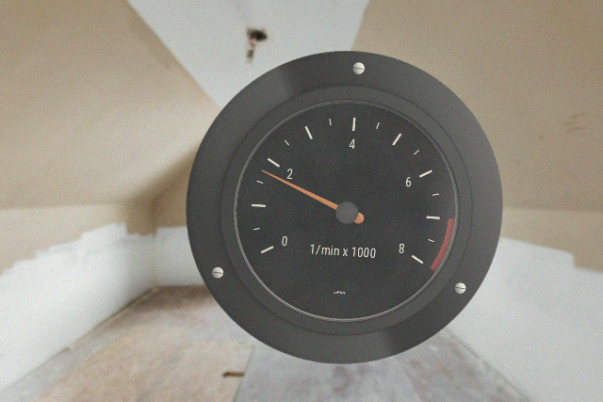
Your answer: 1750 rpm
